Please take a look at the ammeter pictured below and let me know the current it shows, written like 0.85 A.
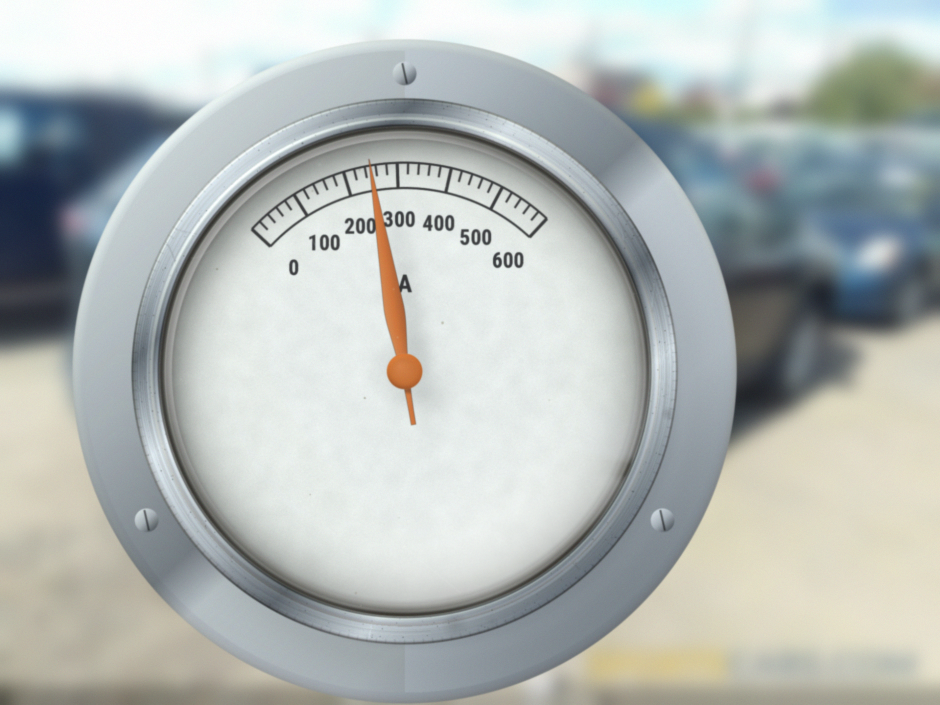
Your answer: 250 A
